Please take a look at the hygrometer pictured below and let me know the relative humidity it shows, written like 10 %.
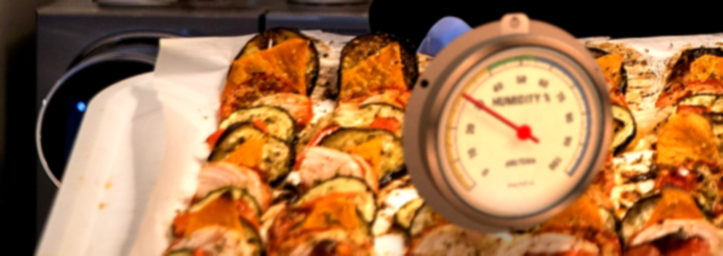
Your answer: 30 %
